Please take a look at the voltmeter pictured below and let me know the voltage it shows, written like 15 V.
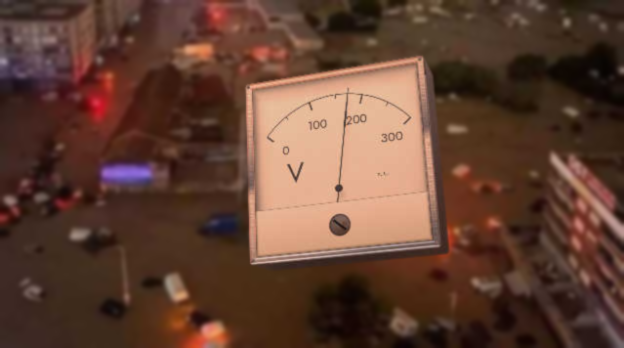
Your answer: 175 V
